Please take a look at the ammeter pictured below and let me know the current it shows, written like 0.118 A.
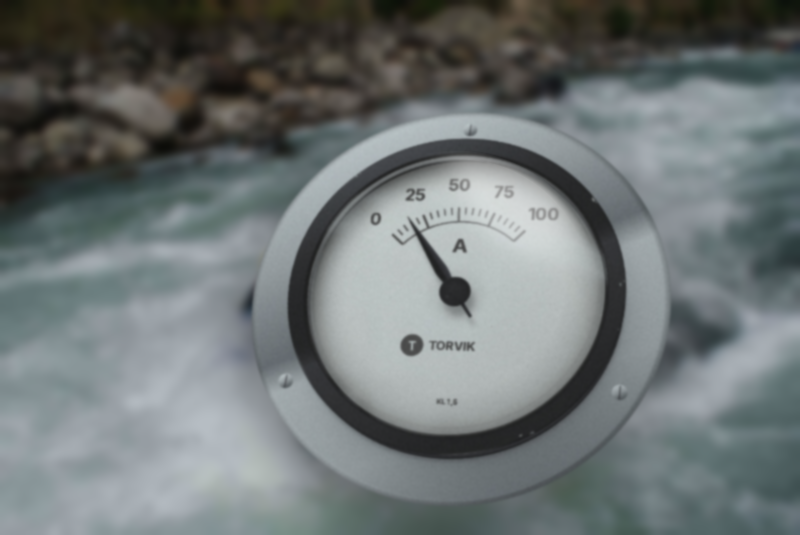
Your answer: 15 A
